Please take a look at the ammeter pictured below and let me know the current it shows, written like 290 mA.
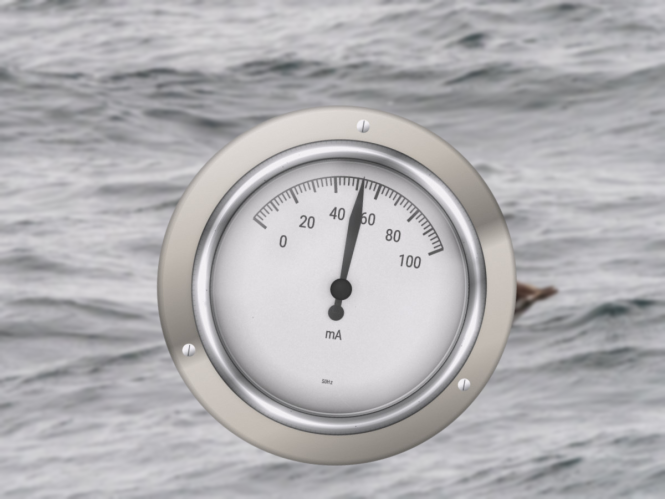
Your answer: 52 mA
